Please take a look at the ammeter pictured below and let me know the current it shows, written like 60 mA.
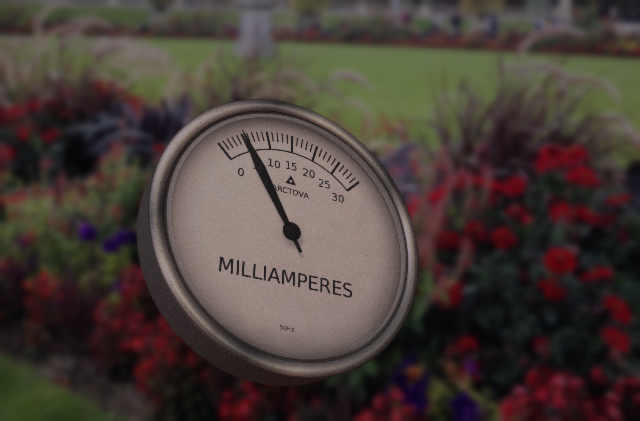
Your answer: 5 mA
